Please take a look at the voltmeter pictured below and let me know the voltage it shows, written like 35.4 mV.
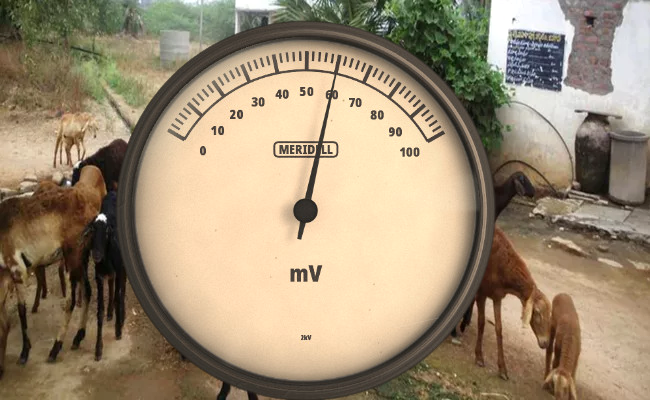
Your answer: 60 mV
